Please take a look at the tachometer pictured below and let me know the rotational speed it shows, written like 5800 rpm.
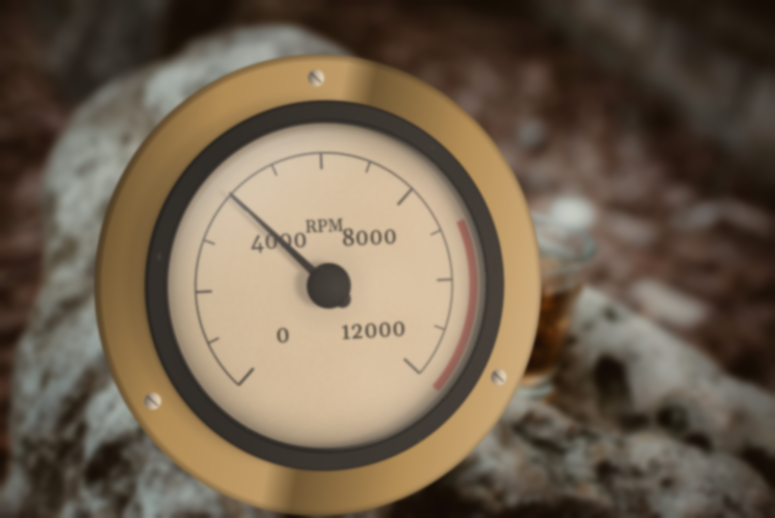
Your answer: 4000 rpm
